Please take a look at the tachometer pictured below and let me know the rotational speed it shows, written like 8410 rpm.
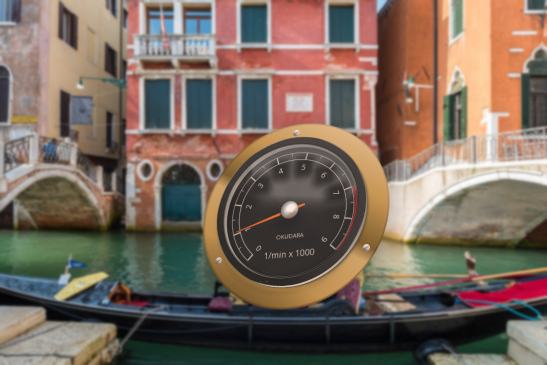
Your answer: 1000 rpm
